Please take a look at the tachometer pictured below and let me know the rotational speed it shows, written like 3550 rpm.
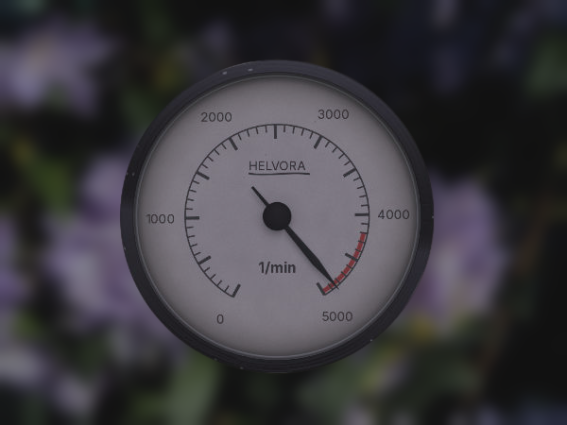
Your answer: 4850 rpm
